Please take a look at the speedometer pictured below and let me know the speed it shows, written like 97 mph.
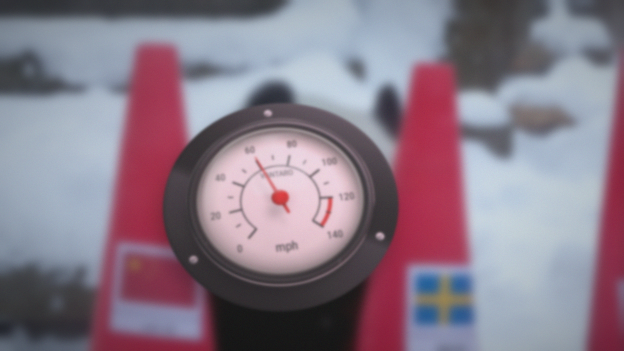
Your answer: 60 mph
